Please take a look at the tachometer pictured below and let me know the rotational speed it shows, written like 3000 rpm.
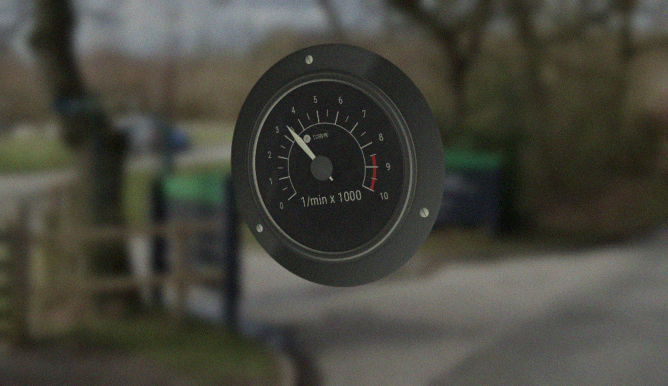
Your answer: 3500 rpm
